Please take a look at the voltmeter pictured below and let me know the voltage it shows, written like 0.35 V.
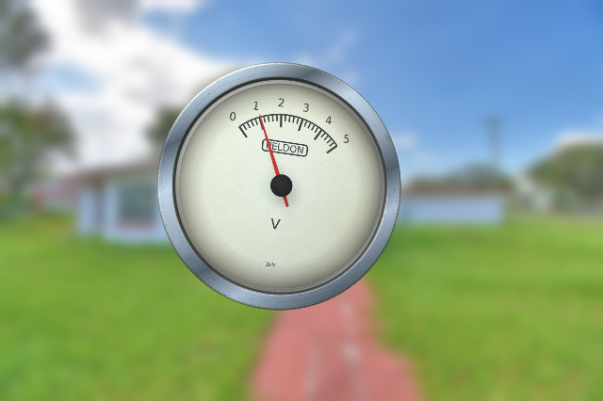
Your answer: 1 V
